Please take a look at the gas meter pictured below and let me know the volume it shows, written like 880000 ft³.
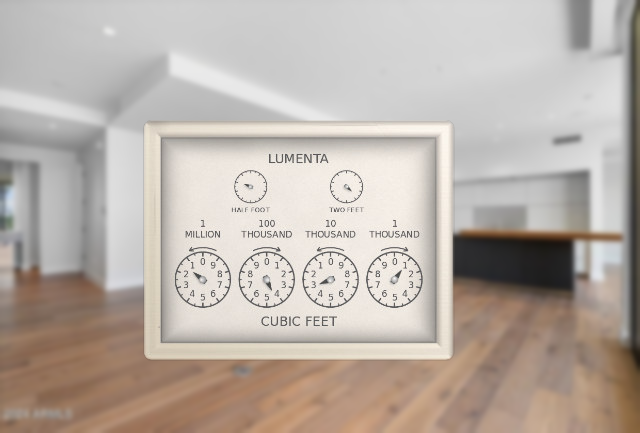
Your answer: 143100 ft³
